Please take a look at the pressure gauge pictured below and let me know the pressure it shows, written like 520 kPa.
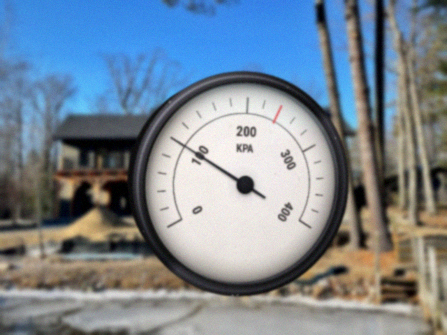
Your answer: 100 kPa
